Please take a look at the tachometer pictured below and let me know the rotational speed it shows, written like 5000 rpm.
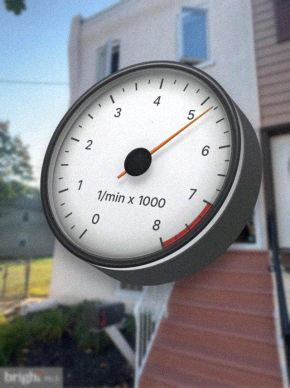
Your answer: 5250 rpm
